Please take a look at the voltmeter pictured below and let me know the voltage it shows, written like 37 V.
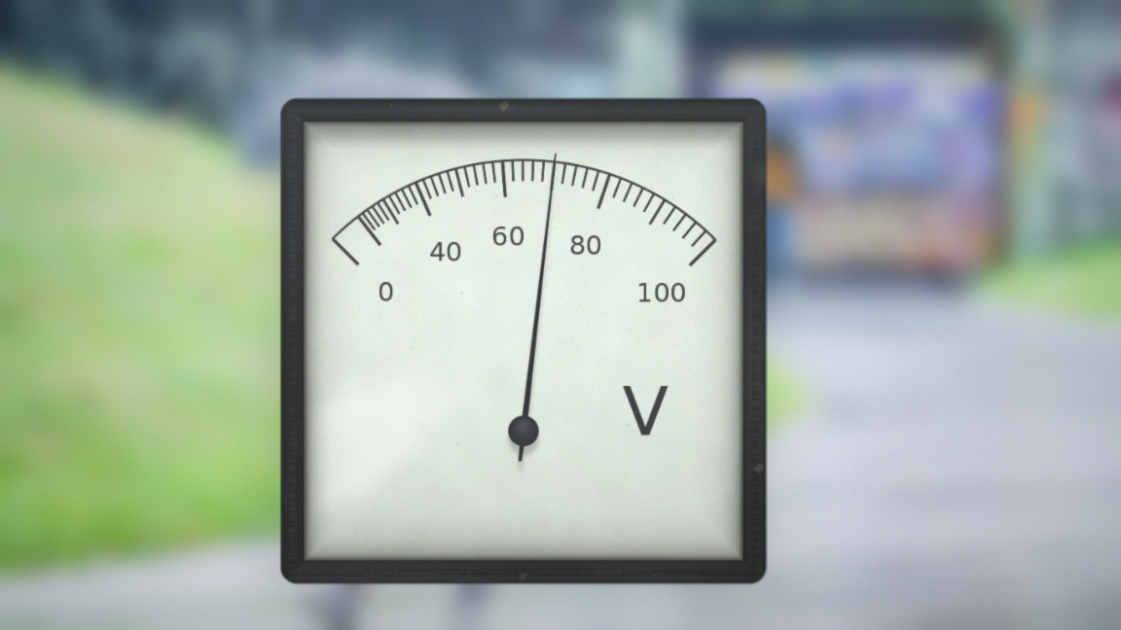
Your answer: 70 V
